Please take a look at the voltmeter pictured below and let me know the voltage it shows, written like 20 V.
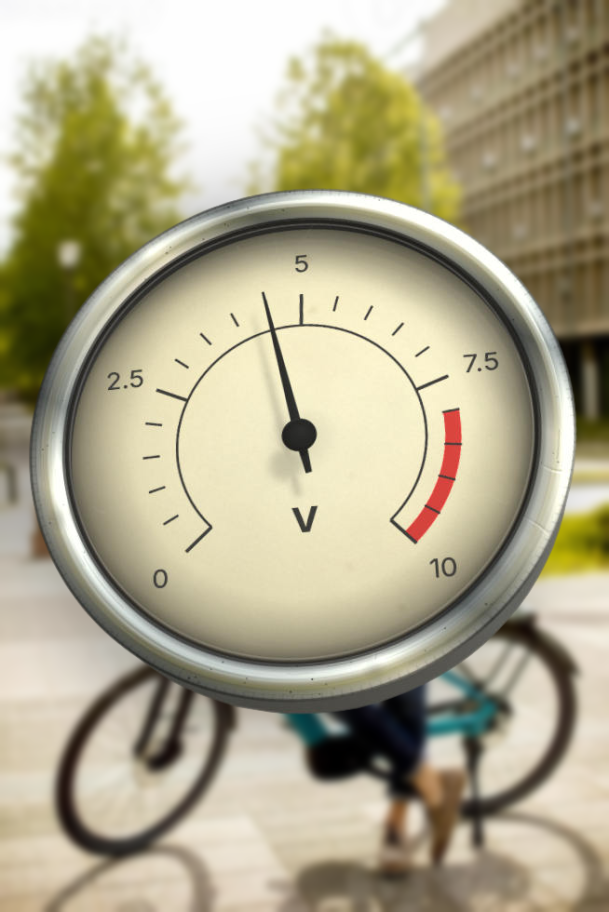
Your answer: 4.5 V
